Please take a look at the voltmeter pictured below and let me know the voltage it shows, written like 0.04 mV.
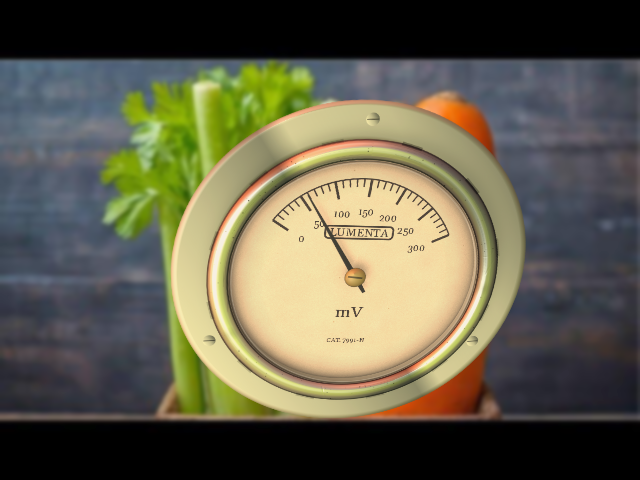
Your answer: 60 mV
